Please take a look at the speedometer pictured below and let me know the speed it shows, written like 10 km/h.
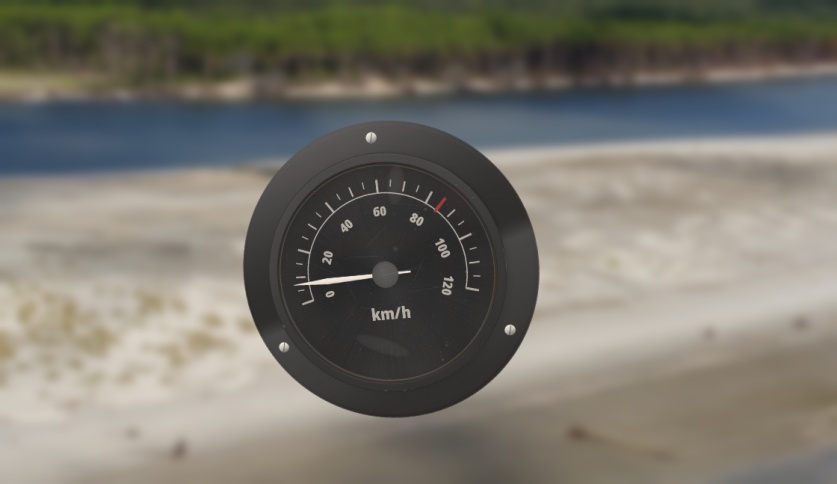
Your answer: 7.5 km/h
